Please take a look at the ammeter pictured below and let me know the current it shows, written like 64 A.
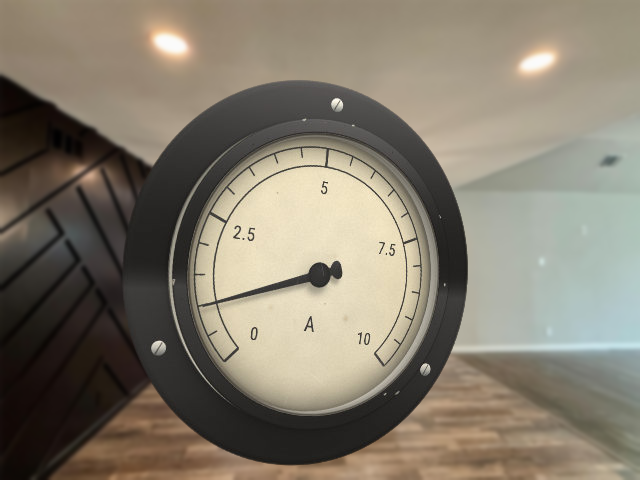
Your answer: 1 A
